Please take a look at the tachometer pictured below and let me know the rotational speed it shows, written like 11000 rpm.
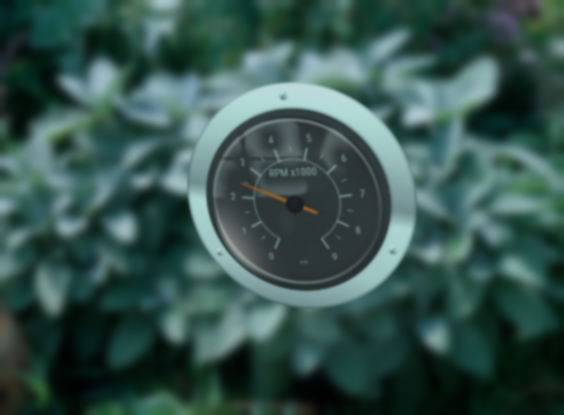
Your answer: 2500 rpm
